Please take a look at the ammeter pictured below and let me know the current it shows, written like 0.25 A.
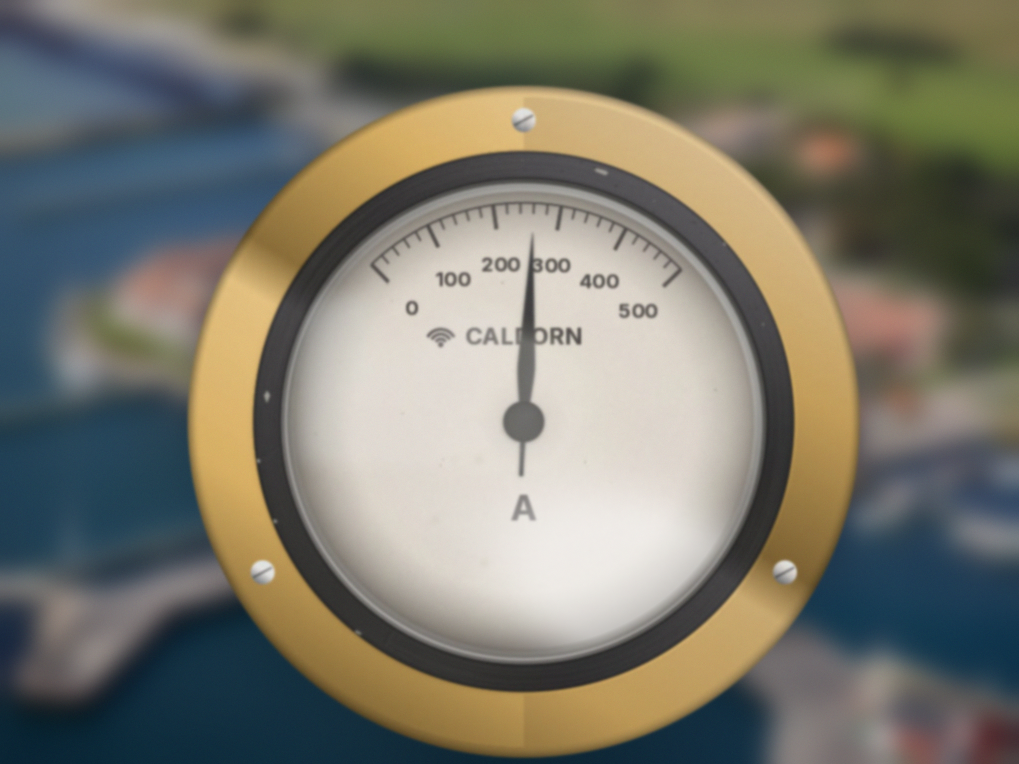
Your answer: 260 A
